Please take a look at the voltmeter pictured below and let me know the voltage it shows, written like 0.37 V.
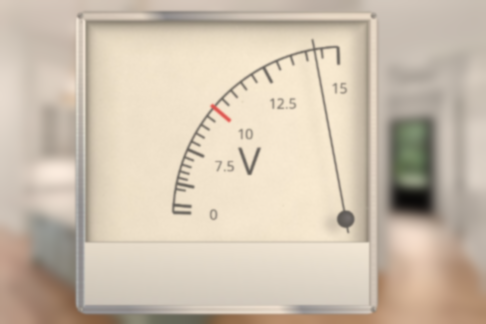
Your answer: 14.25 V
